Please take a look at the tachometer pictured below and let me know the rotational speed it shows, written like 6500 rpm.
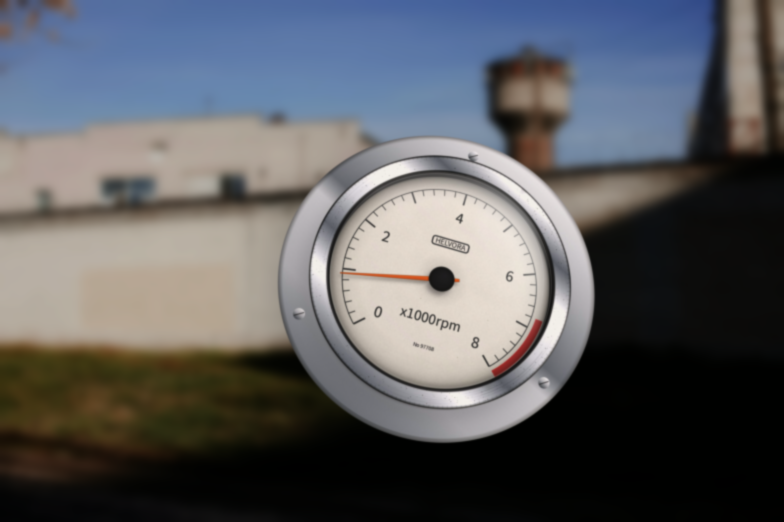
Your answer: 900 rpm
